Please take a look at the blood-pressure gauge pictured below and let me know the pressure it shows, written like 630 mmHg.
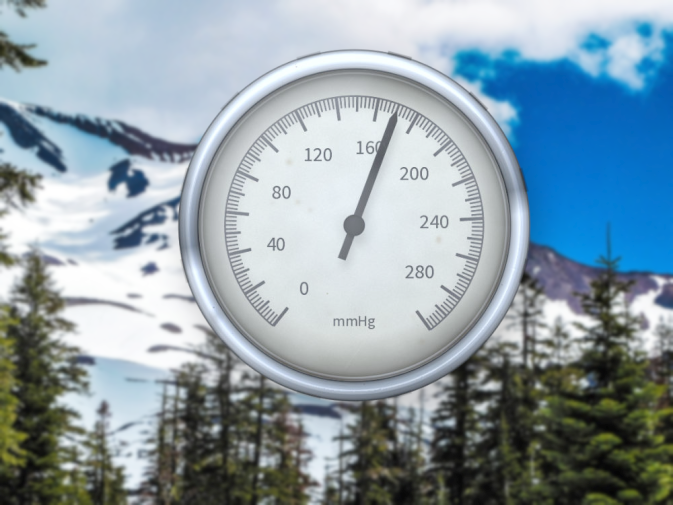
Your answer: 170 mmHg
